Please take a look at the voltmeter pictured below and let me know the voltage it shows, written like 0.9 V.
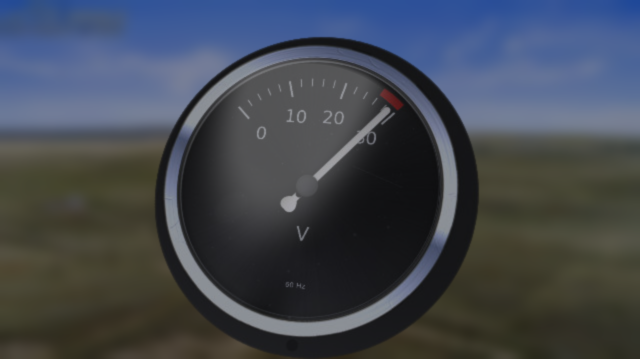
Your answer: 29 V
